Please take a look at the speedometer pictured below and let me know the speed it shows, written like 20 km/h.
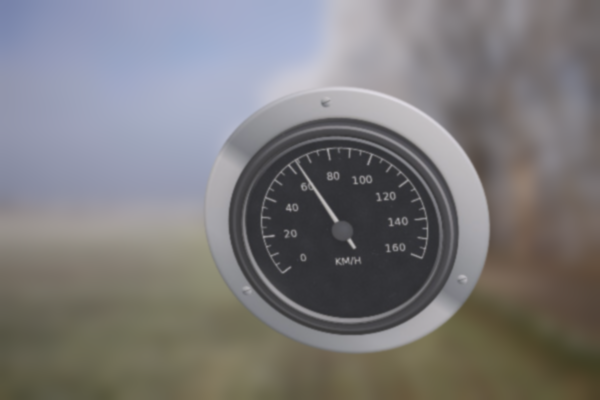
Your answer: 65 km/h
